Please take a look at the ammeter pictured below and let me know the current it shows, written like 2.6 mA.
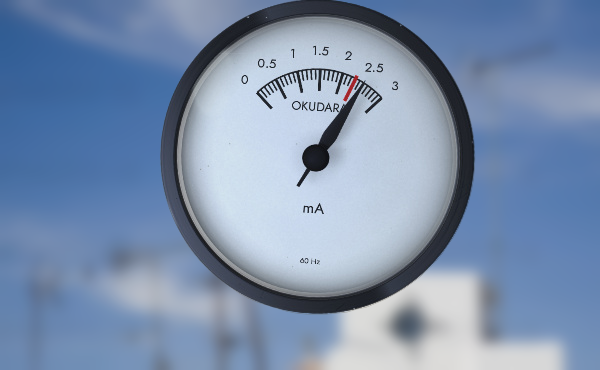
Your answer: 2.5 mA
